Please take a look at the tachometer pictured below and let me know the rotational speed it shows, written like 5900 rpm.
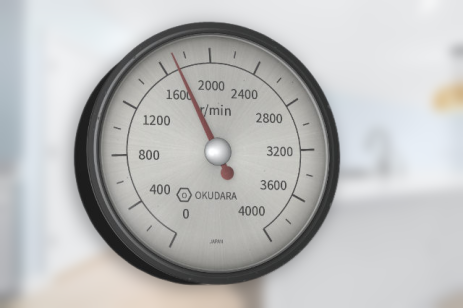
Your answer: 1700 rpm
